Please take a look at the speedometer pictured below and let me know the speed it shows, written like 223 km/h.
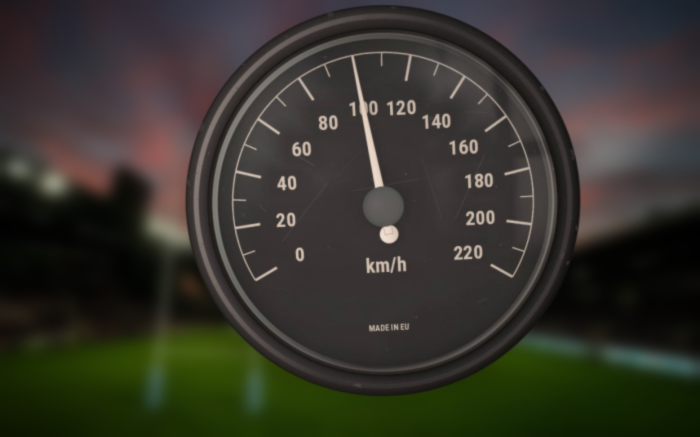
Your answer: 100 km/h
